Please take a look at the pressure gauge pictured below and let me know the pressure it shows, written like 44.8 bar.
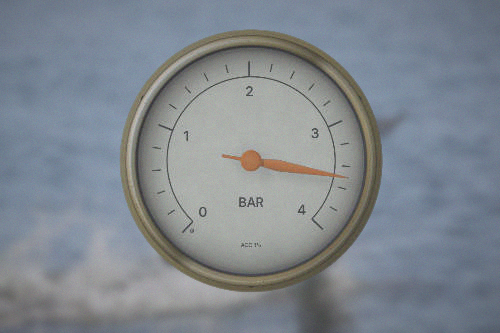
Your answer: 3.5 bar
